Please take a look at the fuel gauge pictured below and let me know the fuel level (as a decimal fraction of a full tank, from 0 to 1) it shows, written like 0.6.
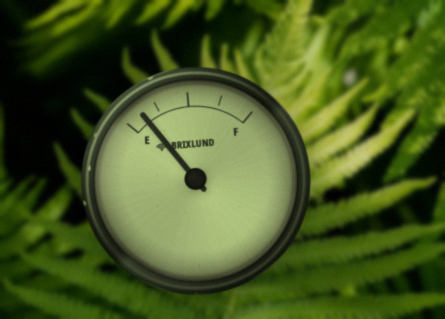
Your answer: 0.125
